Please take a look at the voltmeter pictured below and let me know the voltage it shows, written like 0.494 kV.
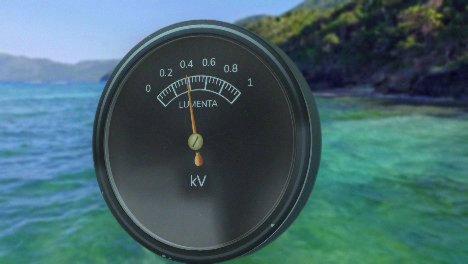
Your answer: 0.4 kV
